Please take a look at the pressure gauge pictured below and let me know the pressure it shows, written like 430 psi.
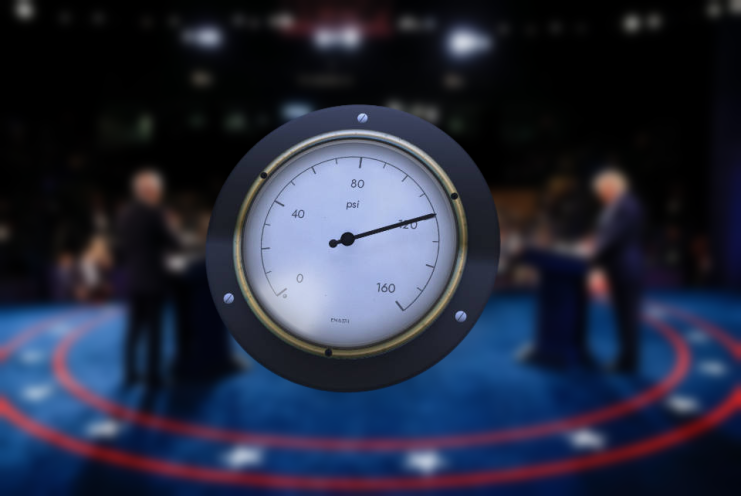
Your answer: 120 psi
